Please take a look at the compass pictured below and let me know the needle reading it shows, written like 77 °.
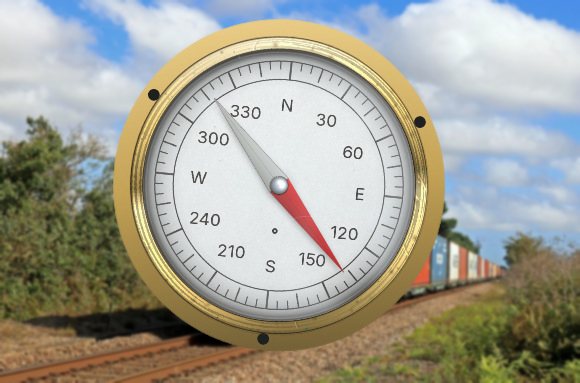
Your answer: 137.5 °
